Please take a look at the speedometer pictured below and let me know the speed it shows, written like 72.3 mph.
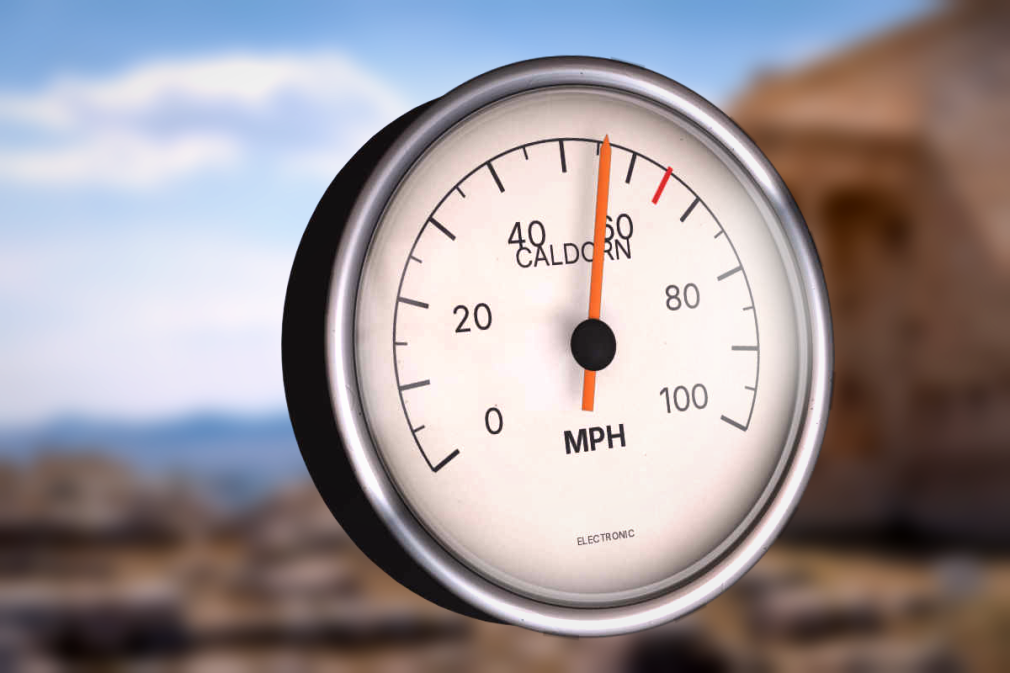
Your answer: 55 mph
